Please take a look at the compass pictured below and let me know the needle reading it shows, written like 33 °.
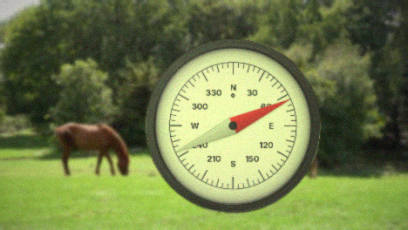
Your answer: 65 °
